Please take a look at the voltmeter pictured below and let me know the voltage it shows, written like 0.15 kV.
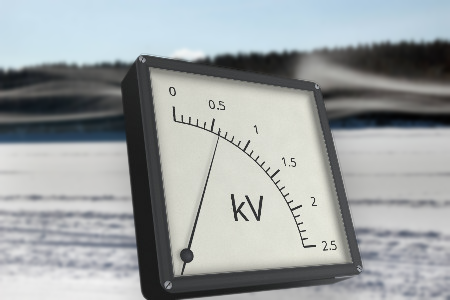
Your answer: 0.6 kV
